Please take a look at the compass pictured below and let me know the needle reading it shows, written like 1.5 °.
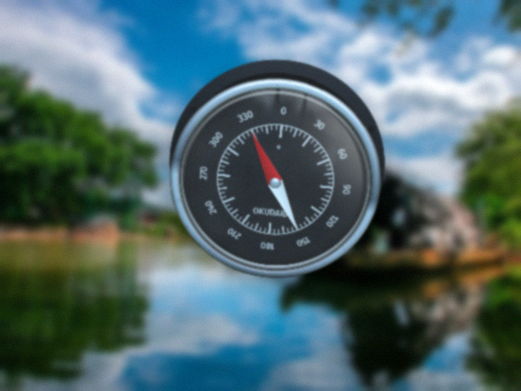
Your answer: 330 °
